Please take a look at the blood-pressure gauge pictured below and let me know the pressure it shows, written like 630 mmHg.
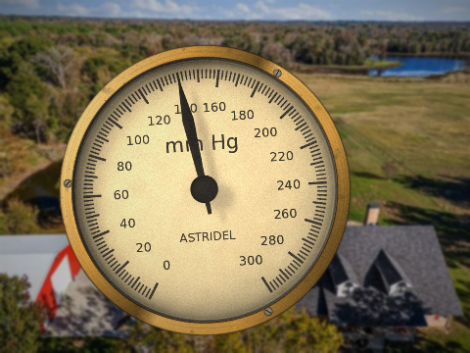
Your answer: 140 mmHg
